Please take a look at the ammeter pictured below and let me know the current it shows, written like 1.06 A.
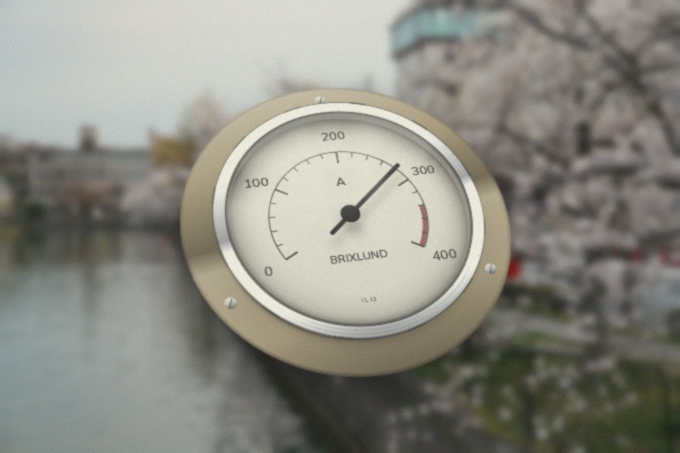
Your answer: 280 A
